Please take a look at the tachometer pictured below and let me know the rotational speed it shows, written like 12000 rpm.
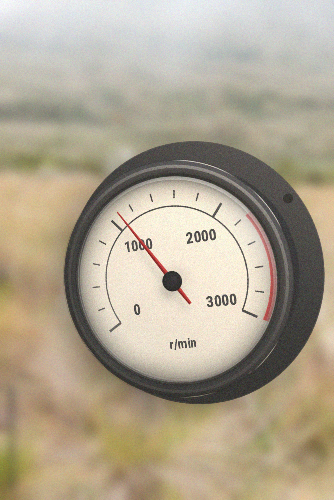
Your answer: 1100 rpm
